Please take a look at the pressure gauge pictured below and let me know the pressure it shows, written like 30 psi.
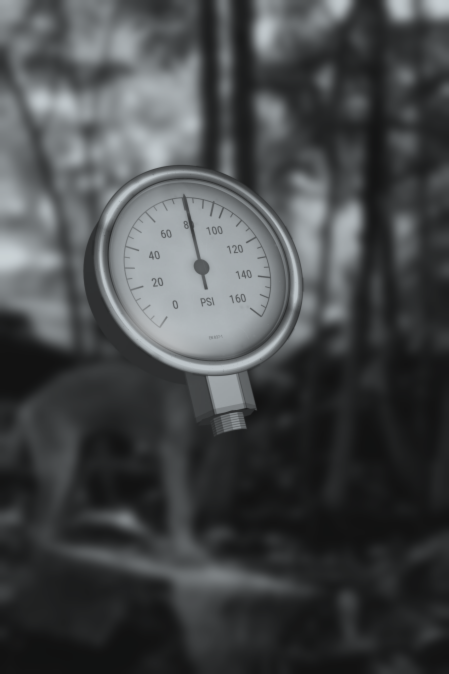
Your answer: 80 psi
